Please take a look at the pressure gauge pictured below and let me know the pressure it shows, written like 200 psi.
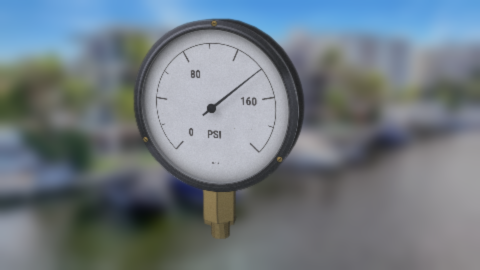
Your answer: 140 psi
